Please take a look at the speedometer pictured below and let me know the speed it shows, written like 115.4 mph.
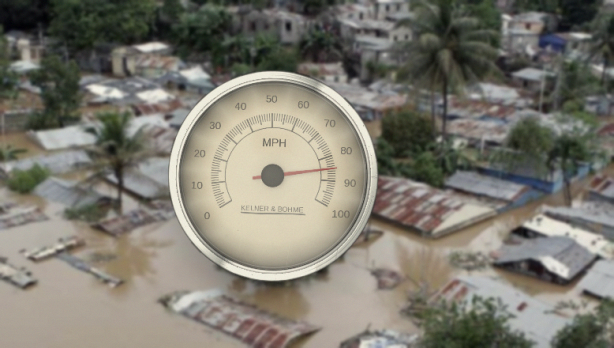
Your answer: 85 mph
